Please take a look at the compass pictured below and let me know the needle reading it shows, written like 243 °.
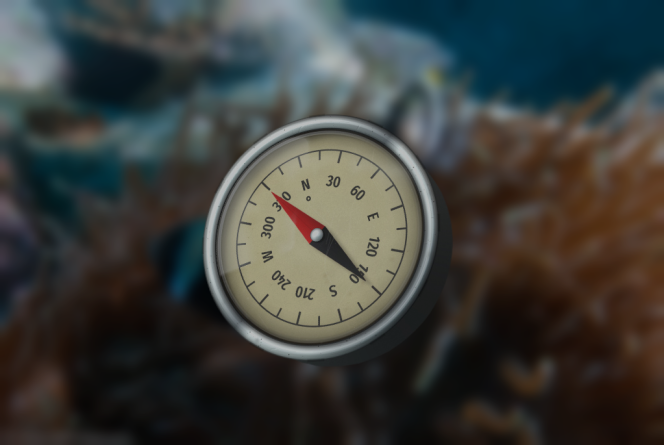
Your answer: 330 °
